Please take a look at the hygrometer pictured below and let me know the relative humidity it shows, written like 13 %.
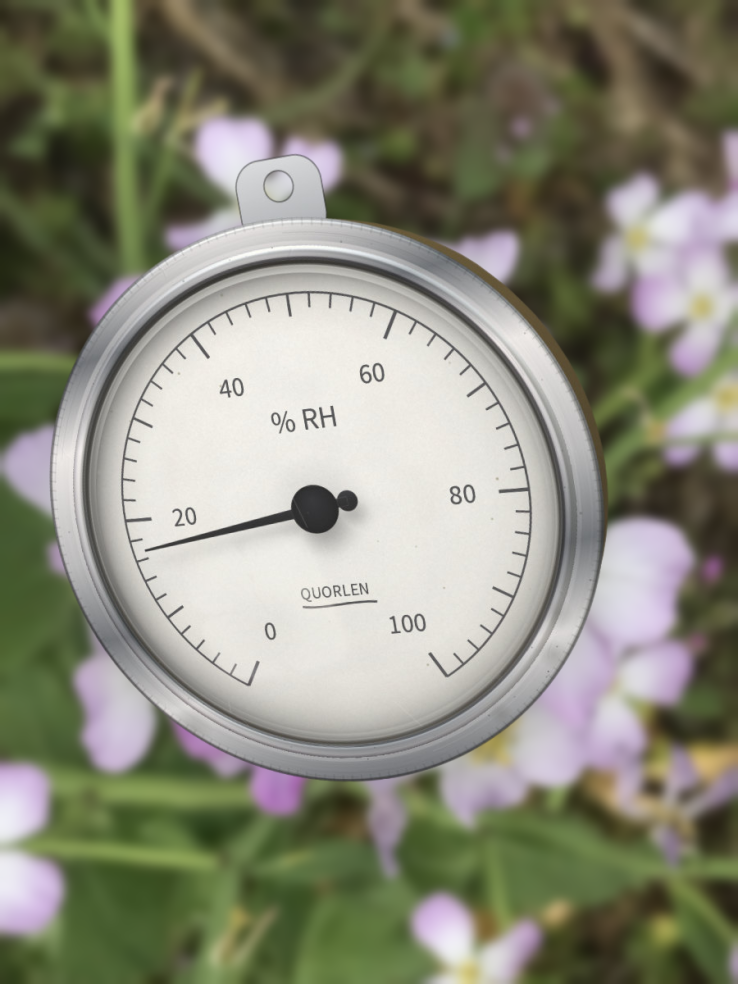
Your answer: 17 %
